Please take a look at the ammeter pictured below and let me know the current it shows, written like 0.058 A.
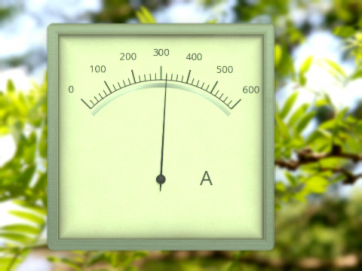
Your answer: 320 A
